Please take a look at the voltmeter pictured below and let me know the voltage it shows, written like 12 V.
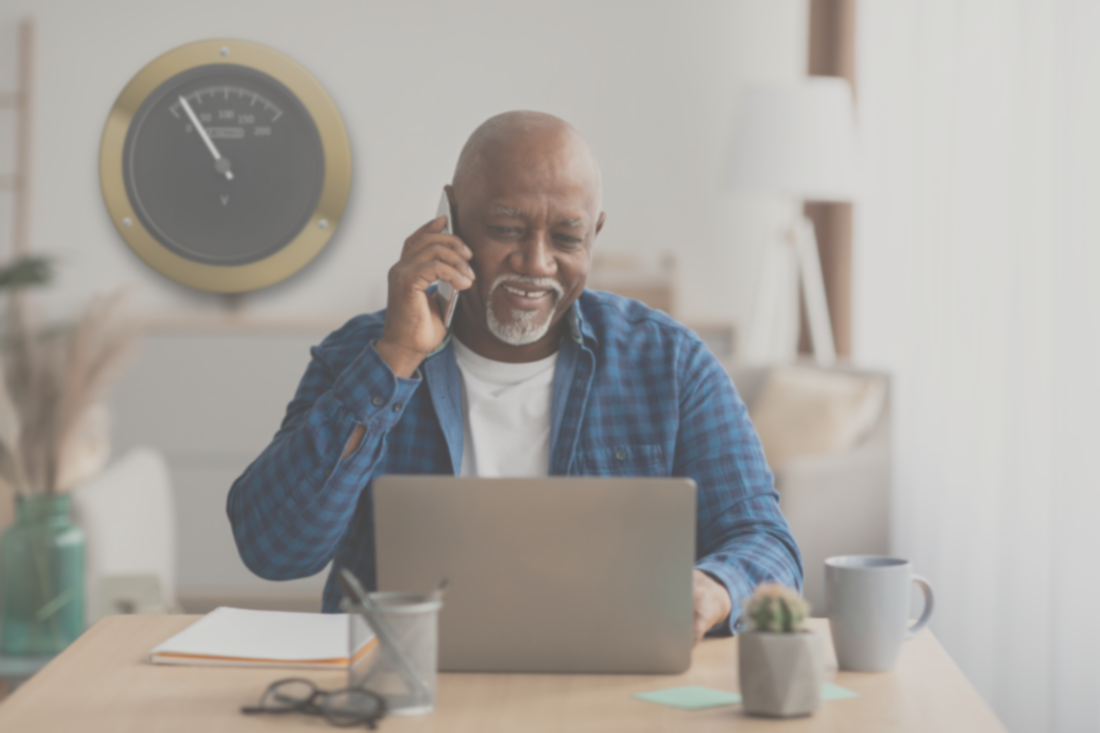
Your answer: 25 V
